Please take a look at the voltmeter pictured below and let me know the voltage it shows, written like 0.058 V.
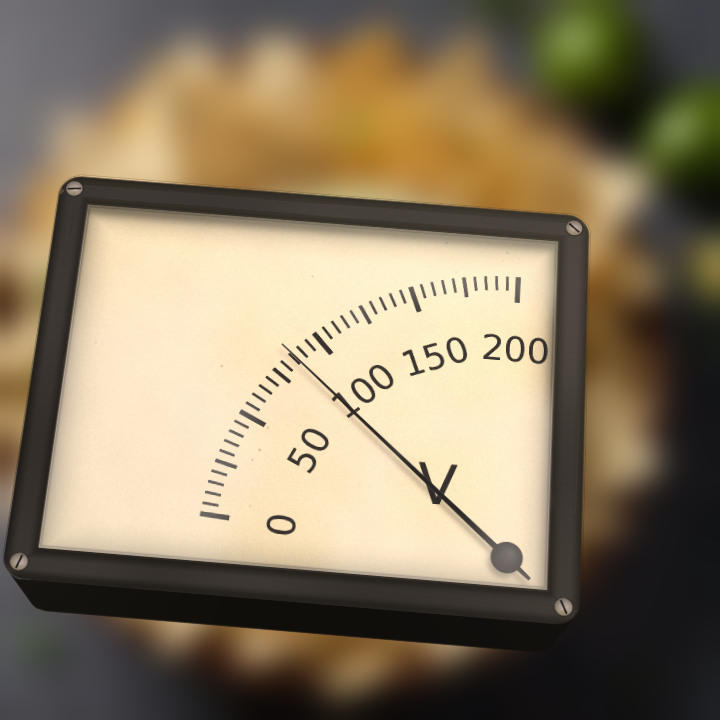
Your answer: 85 V
